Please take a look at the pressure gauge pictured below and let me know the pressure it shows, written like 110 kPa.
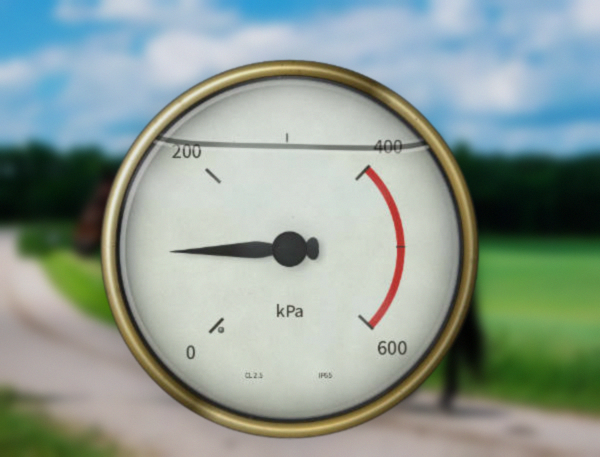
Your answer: 100 kPa
